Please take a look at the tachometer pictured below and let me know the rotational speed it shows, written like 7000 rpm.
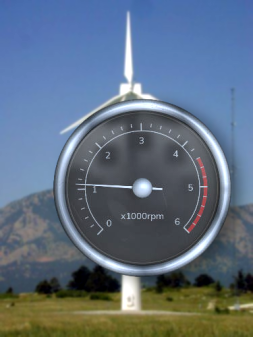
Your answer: 1100 rpm
